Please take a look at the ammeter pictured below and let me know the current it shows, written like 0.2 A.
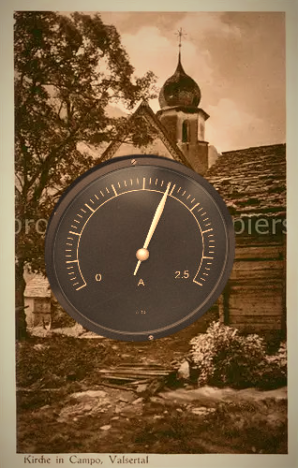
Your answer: 1.45 A
